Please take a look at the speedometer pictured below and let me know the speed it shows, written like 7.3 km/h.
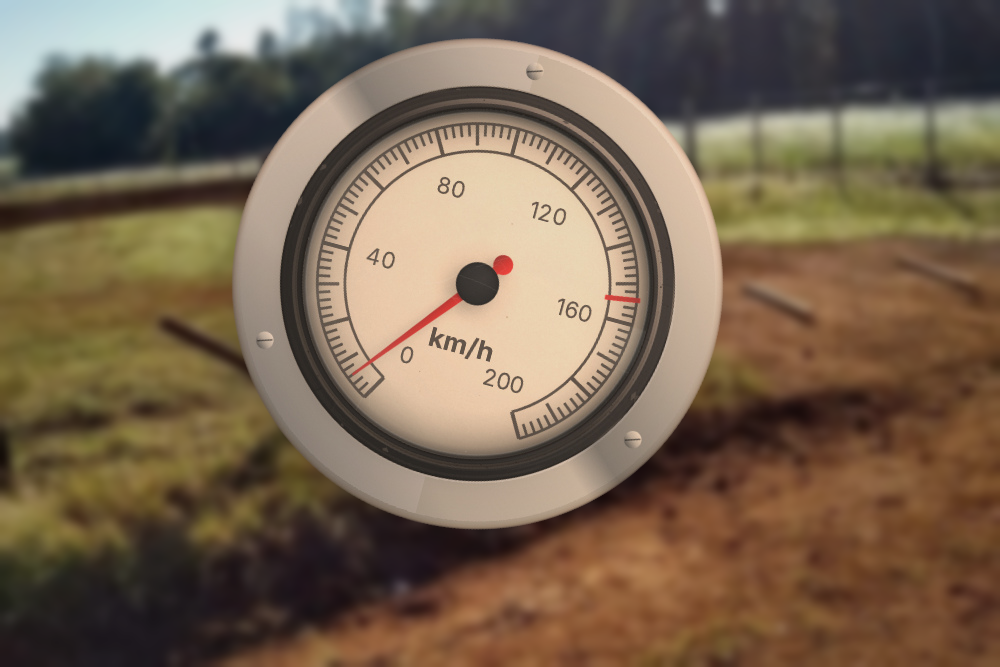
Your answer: 6 km/h
